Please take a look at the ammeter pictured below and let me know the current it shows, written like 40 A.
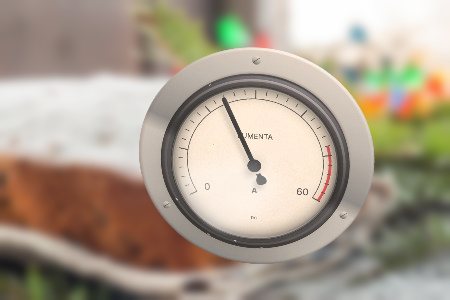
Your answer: 24 A
